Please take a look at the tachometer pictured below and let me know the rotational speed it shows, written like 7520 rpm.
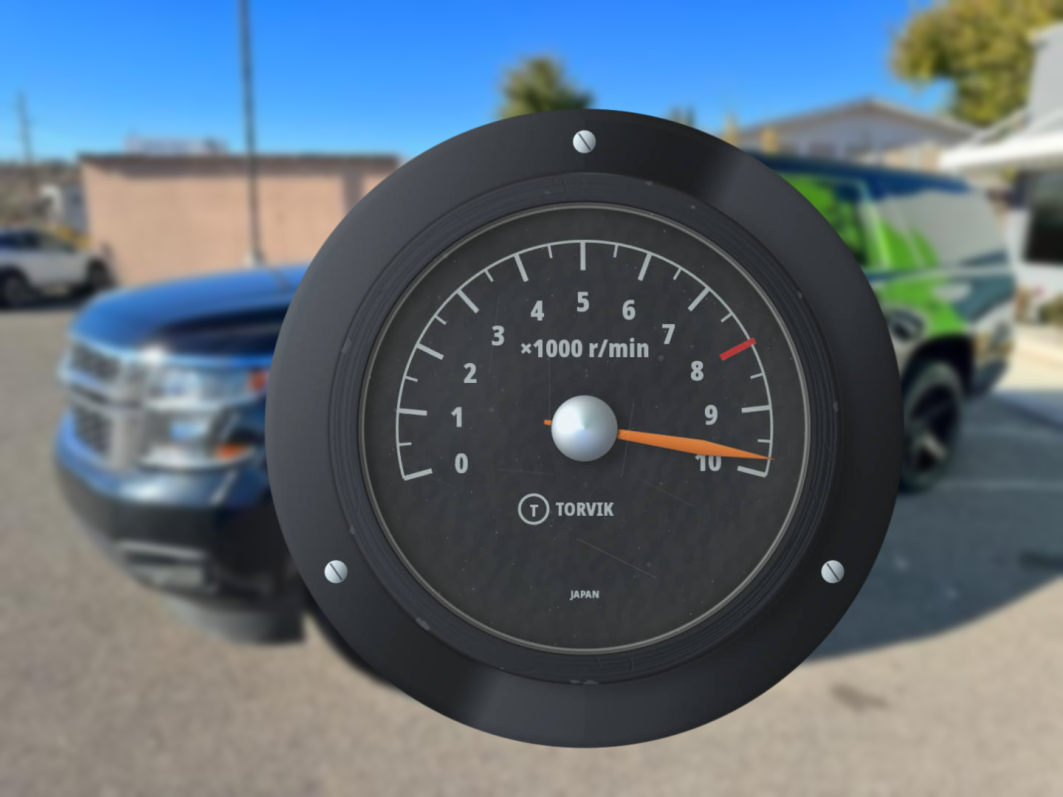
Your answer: 9750 rpm
